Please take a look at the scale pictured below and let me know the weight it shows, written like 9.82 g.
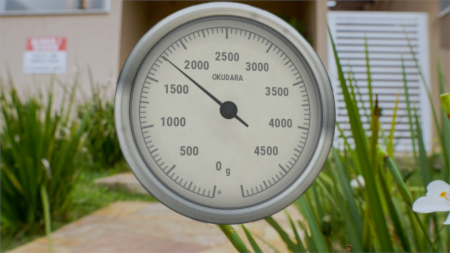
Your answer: 1750 g
